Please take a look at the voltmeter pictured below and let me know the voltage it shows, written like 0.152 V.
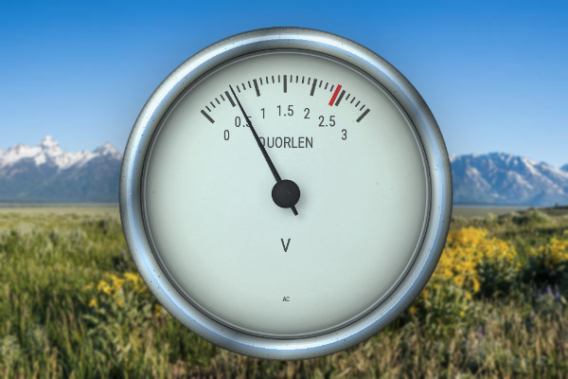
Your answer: 0.6 V
